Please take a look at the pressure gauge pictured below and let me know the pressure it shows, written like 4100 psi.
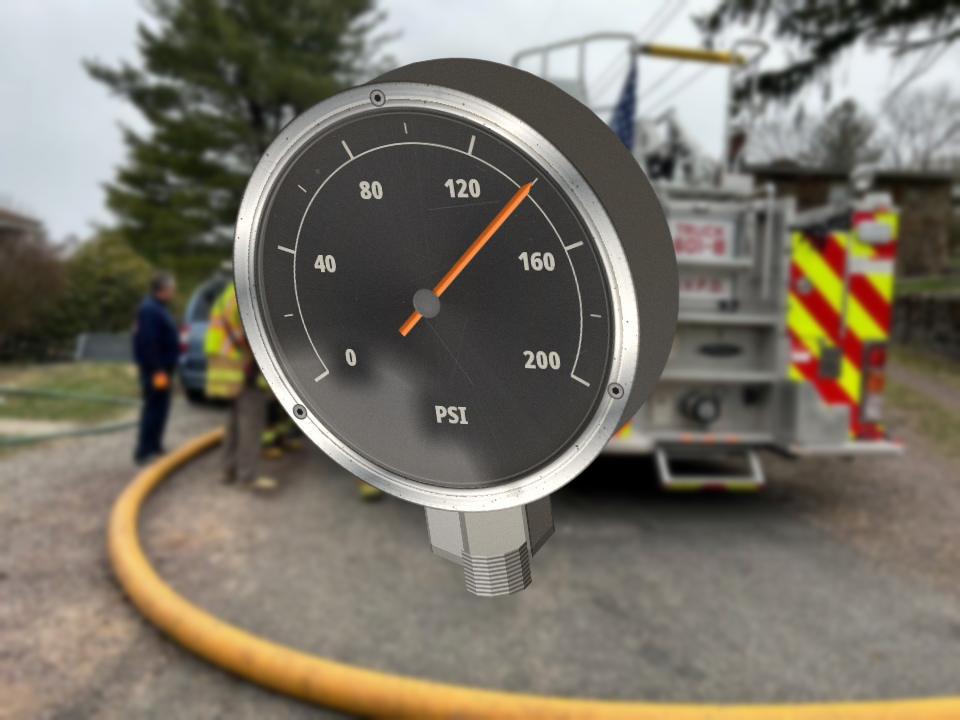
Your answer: 140 psi
